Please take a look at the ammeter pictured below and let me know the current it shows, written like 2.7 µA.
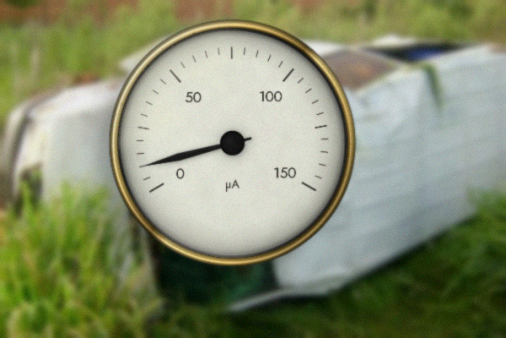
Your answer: 10 µA
